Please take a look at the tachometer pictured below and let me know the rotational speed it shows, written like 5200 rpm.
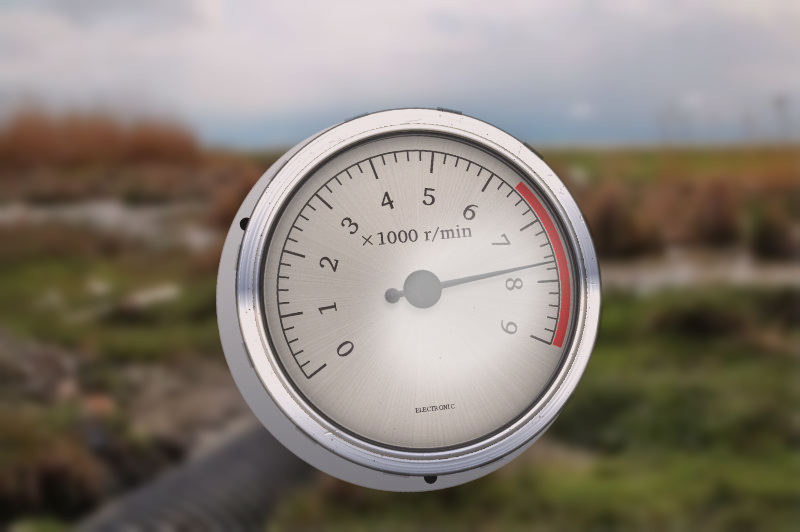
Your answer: 7700 rpm
